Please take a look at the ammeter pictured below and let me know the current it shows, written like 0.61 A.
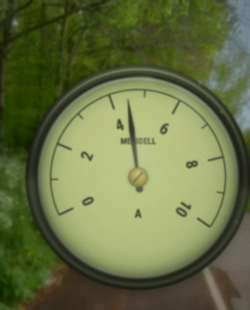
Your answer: 4.5 A
